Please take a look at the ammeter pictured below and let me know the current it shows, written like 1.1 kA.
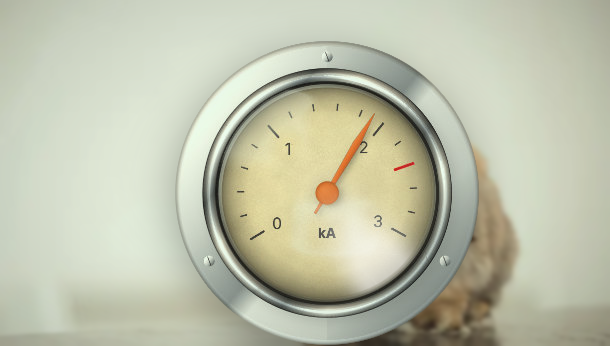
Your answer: 1.9 kA
